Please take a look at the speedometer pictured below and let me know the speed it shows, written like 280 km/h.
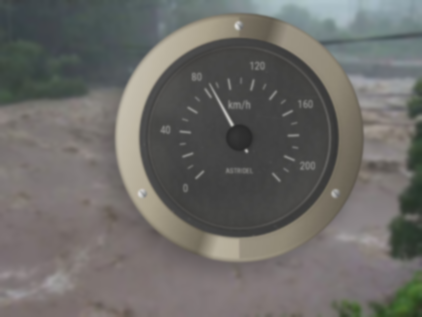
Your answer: 85 km/h
